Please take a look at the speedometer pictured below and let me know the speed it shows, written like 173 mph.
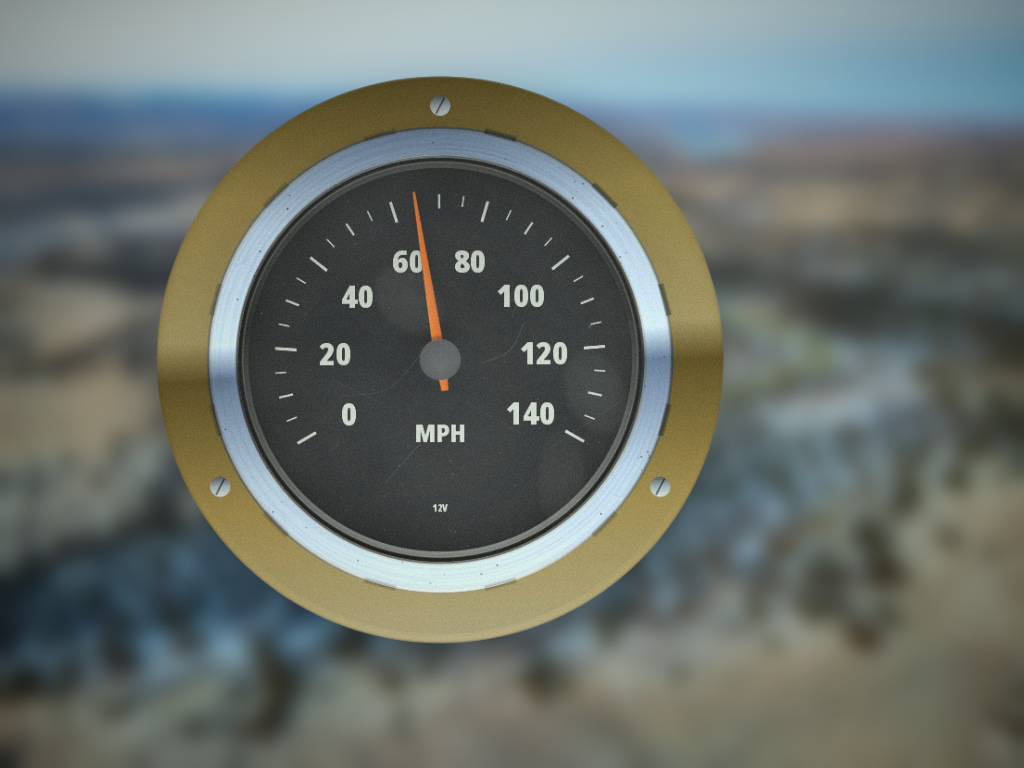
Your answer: 65 mph
